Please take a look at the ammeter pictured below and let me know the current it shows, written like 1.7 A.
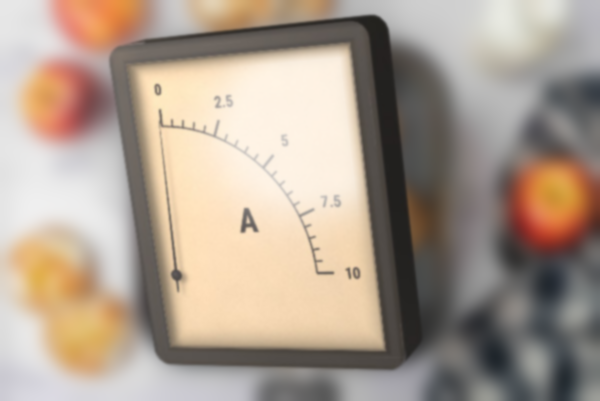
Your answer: 0 A
